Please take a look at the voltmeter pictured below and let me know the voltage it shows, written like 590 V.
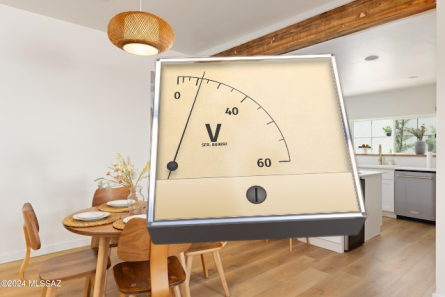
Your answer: 22.5 V
